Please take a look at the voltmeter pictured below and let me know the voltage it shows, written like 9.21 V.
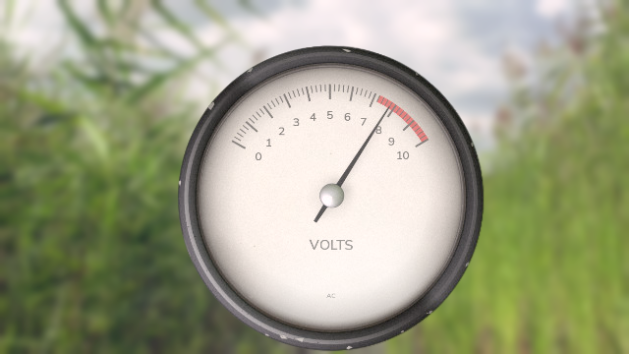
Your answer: 7.8 V
